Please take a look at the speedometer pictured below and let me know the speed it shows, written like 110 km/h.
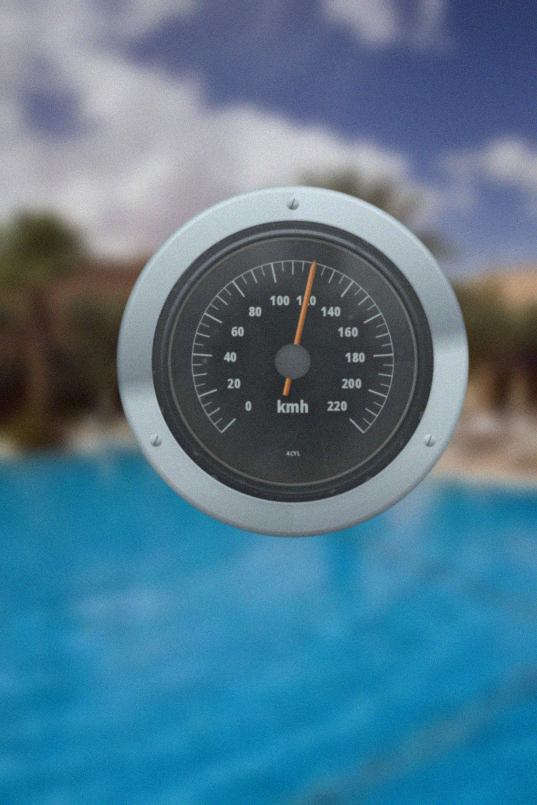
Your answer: 120 km/h
